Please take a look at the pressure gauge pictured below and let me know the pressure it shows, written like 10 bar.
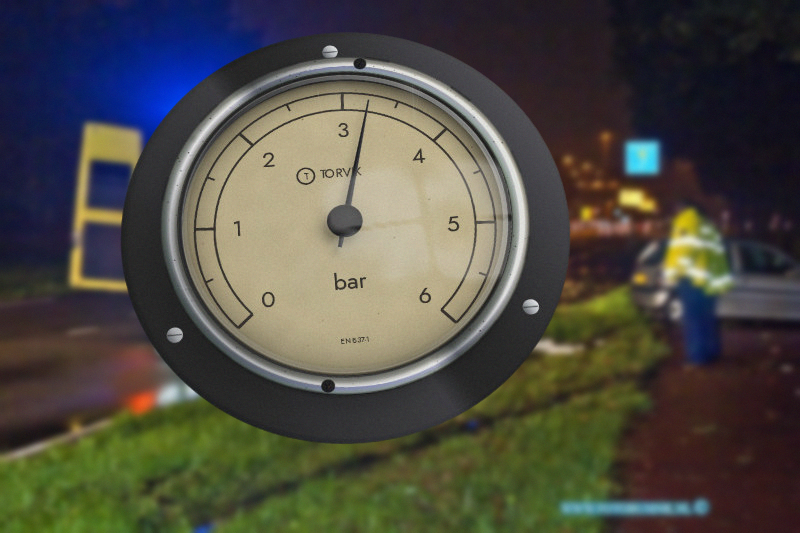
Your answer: 3.25 bar
